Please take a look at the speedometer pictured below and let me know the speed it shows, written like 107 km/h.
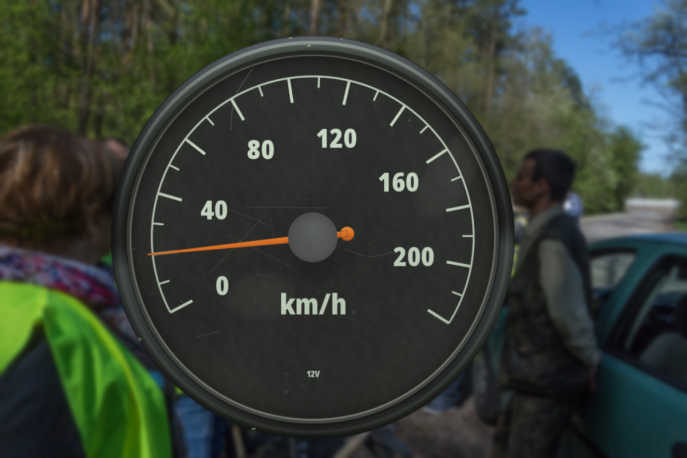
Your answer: 20 km/h
